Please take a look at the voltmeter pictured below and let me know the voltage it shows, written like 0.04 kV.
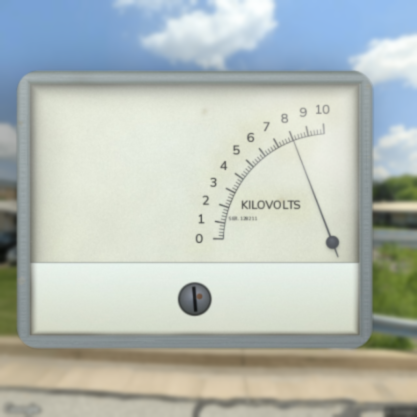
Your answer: 8 kV
